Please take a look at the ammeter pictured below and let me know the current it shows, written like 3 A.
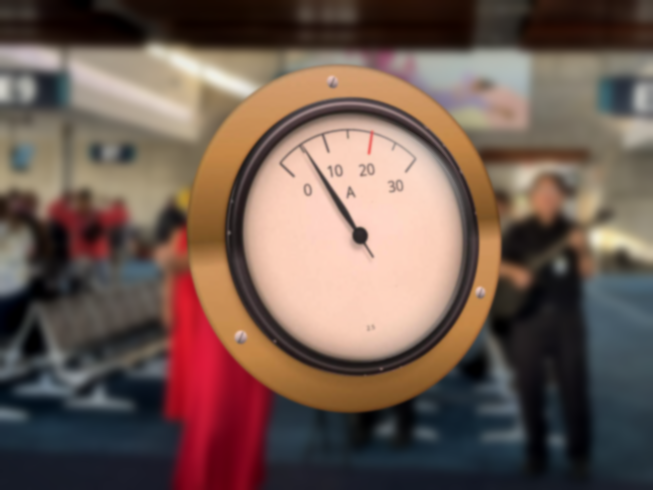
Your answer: 5 A
